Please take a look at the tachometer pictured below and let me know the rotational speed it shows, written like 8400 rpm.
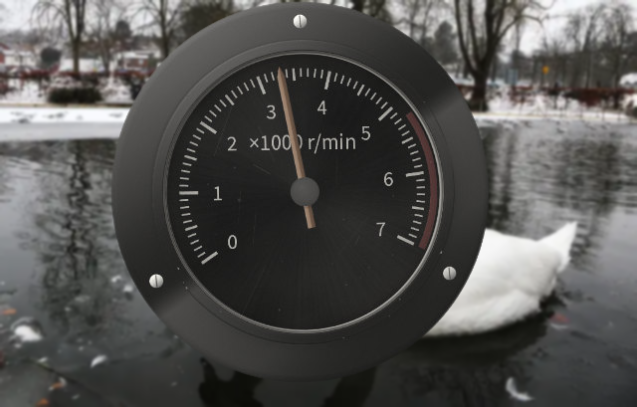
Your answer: 3300 rpm
